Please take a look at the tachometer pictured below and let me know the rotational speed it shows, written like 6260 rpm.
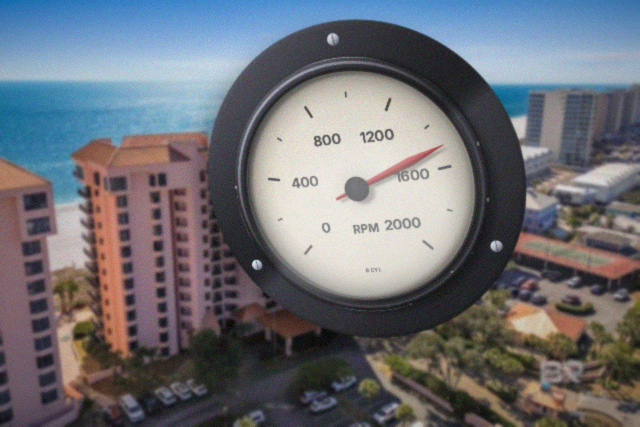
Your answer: 1500 rpm
